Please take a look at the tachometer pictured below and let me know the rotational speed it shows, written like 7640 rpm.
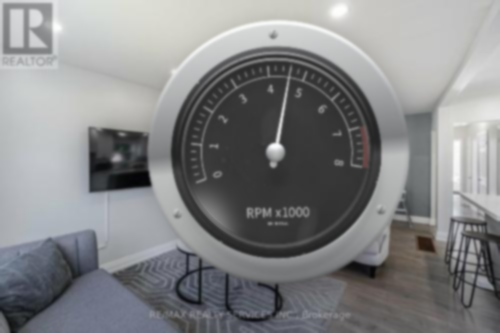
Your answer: 4600 rpm
